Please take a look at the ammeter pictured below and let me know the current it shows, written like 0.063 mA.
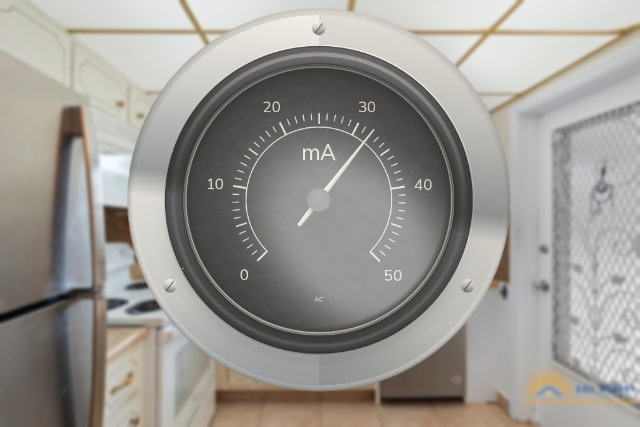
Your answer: 32 mA
